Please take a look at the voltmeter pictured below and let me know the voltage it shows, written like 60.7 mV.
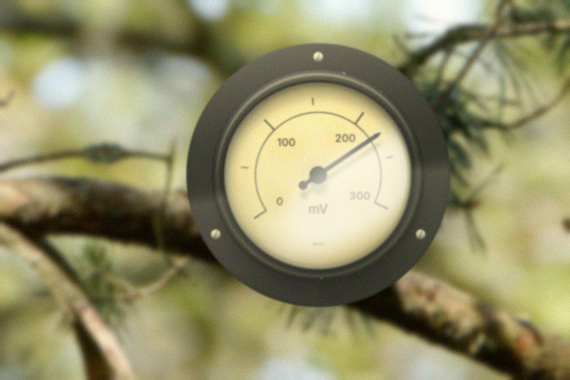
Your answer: 225 mV
